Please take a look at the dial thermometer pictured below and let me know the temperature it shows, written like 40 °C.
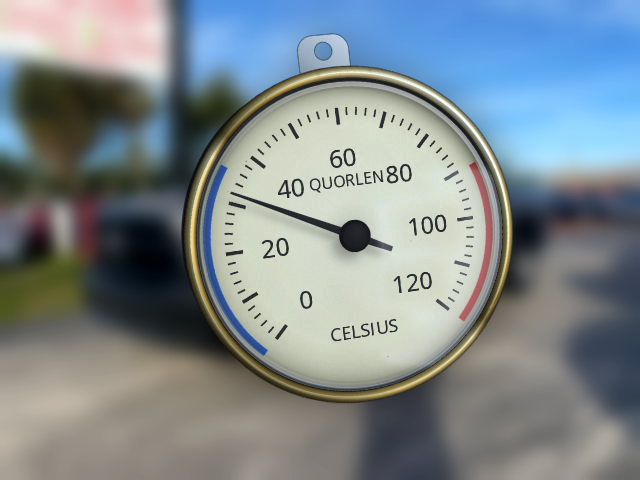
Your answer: 32 °C
